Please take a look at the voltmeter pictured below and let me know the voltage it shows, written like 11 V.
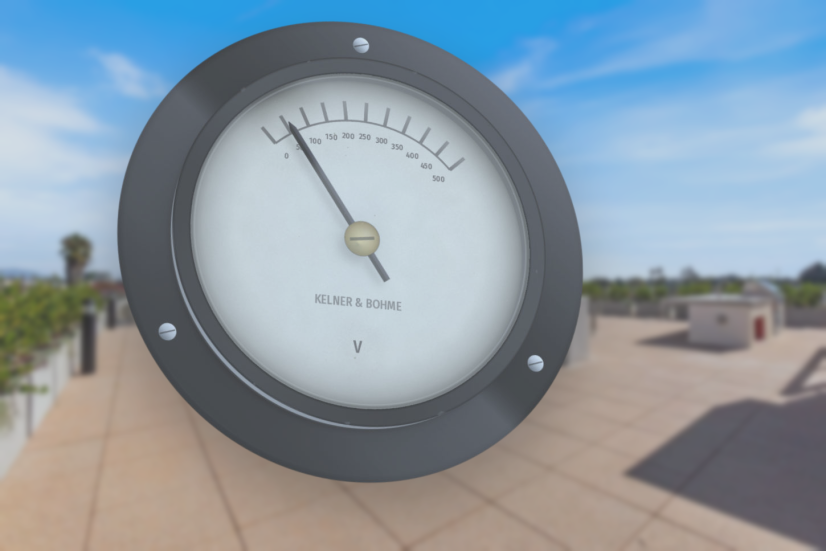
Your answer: 50 V
